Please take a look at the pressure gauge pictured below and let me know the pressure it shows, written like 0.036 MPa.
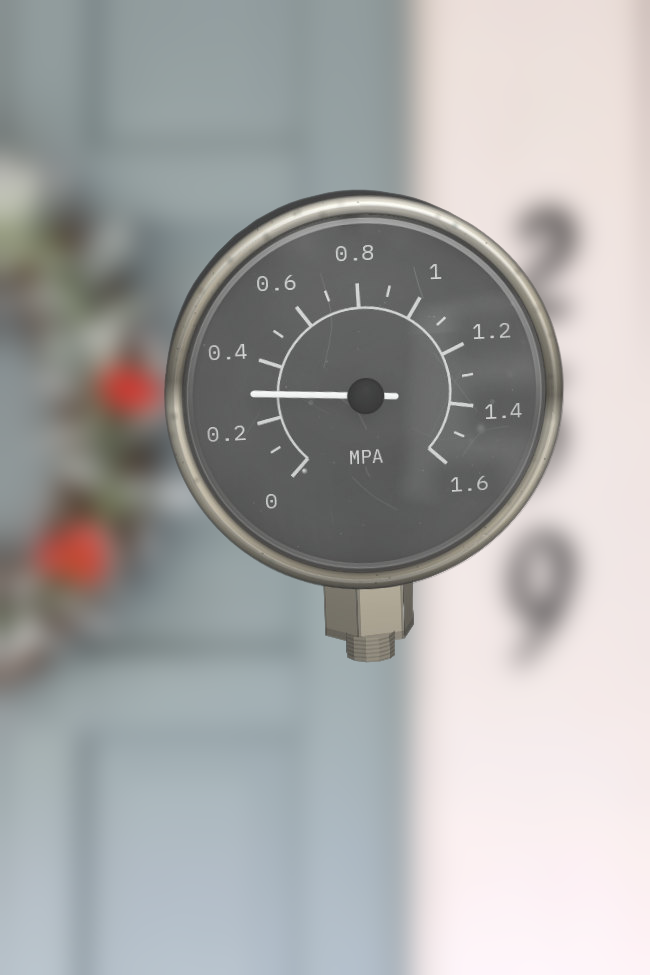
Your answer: 0.3 MPa
